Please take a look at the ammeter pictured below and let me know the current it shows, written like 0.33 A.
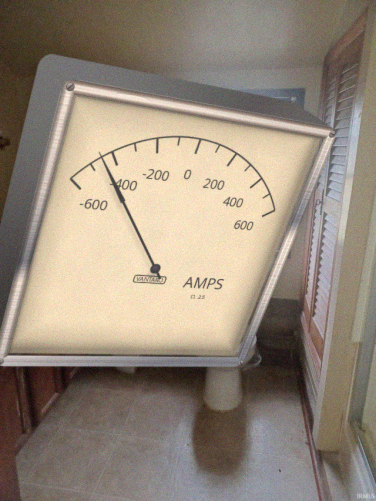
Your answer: -450 A
